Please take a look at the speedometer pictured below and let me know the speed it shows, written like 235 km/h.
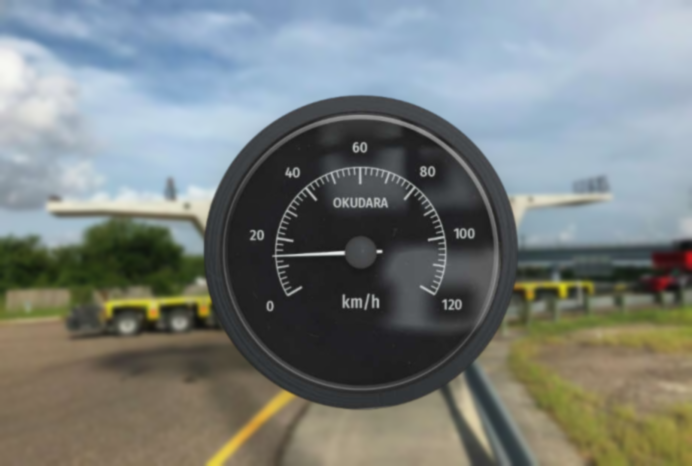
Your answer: 14 km/h
